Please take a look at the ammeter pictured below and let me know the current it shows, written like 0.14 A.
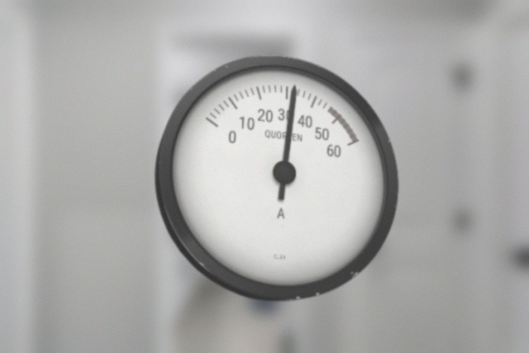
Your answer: 32 A
